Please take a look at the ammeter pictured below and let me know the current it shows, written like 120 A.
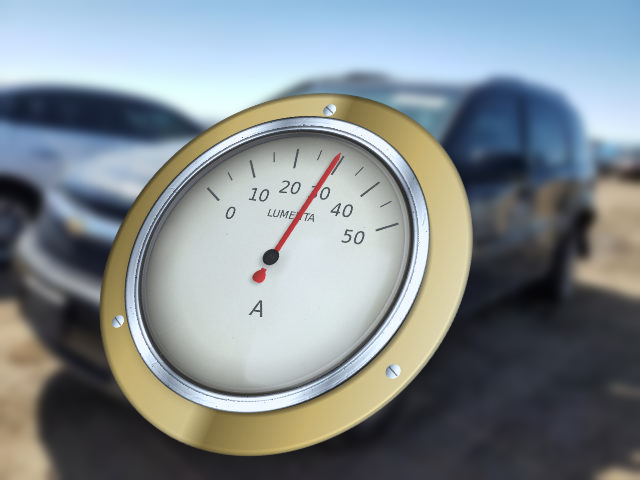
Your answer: 30 A
